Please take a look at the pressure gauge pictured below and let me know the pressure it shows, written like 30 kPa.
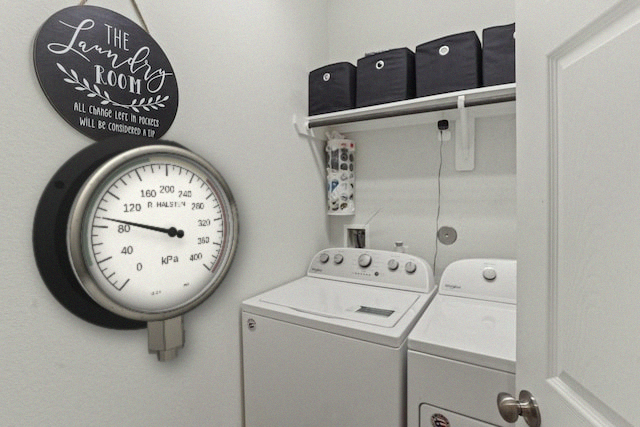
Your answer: 90 kPa
